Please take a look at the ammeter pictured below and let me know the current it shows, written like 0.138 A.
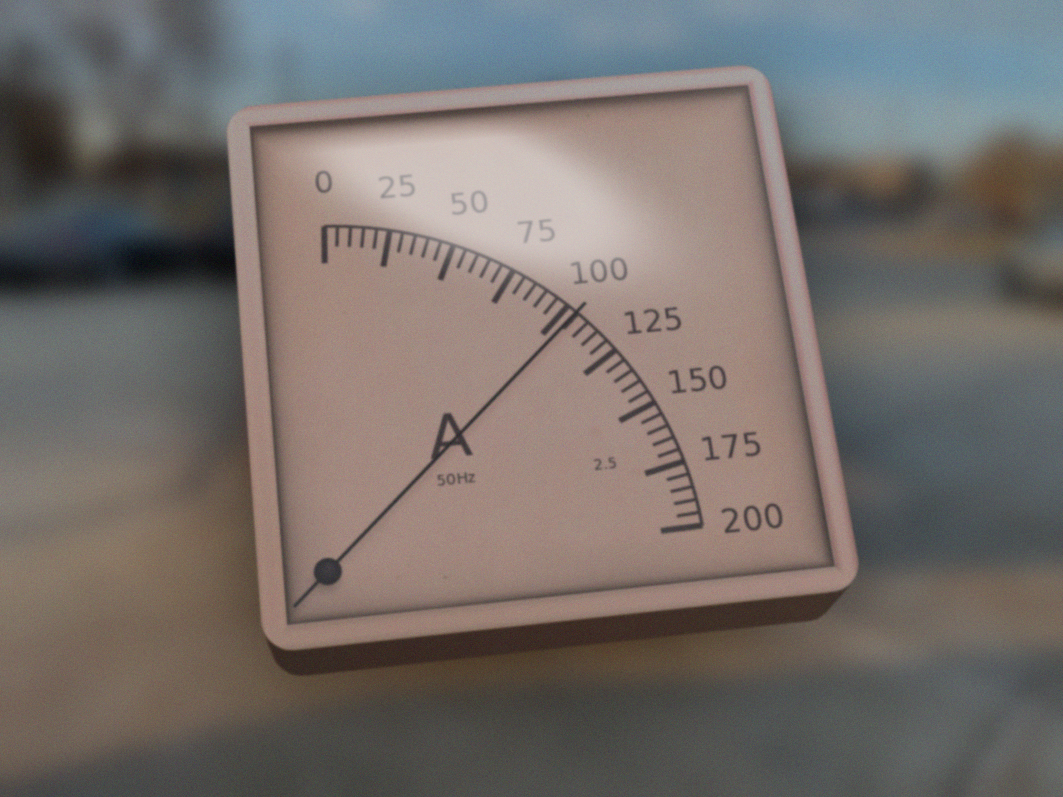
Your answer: 105 A
